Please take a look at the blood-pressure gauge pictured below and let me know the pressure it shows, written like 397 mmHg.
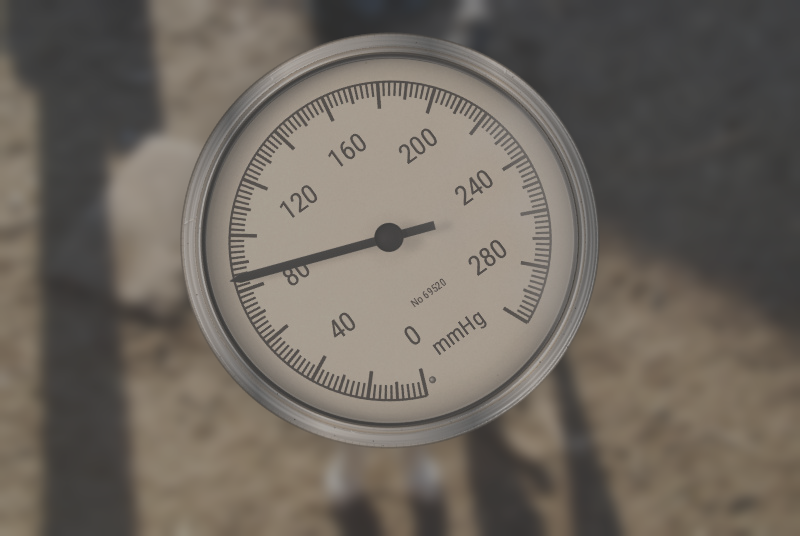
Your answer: 84 mmHg
